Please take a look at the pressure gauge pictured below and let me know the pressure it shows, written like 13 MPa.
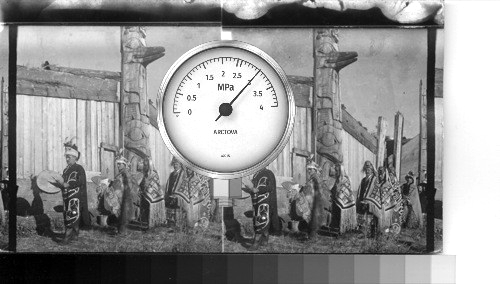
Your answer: 3 MPa
